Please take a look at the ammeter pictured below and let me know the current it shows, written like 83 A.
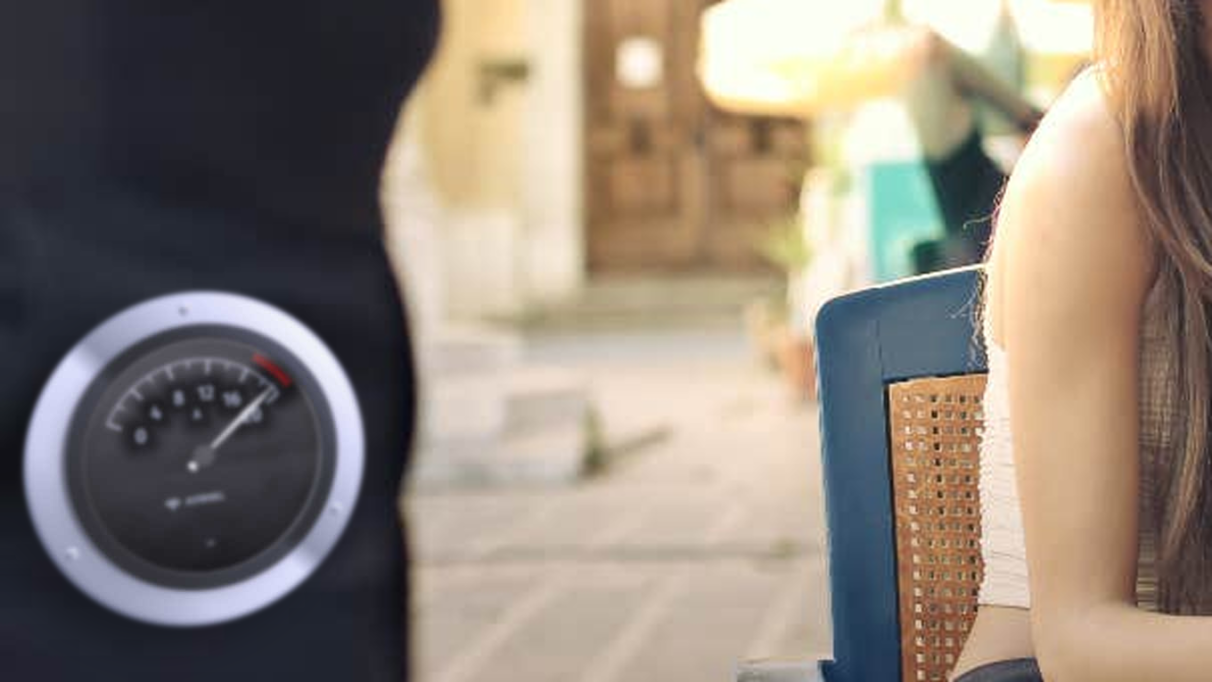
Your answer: 19 A
